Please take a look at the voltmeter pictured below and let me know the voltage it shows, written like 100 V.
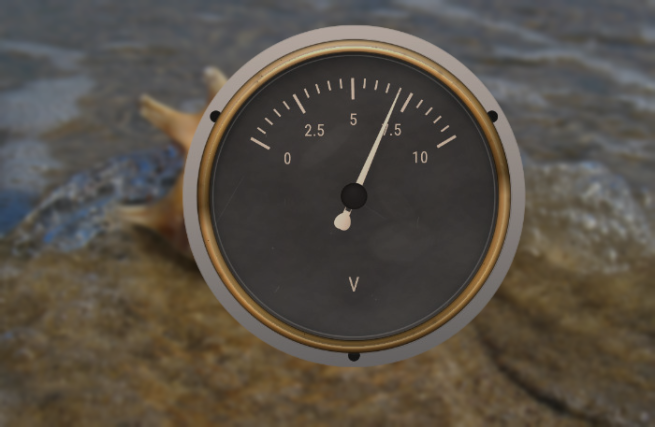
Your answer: 7 V
